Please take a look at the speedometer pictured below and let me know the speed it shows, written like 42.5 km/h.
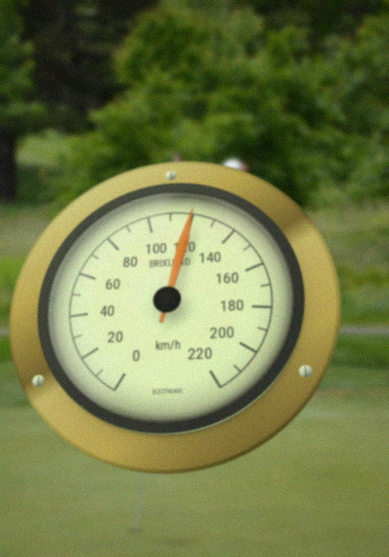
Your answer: 120 km/h
